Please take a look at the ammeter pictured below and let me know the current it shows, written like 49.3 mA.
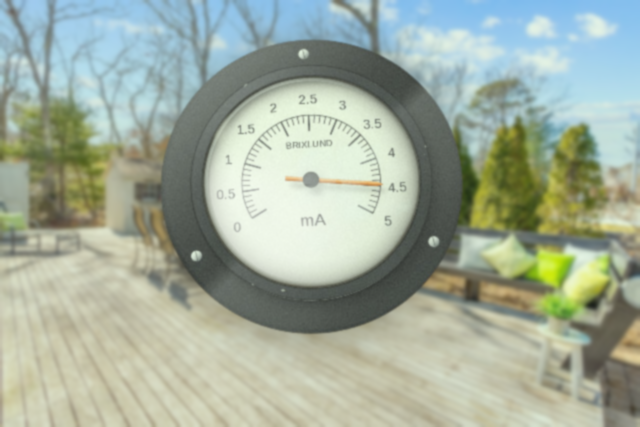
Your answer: 4.5 mA
